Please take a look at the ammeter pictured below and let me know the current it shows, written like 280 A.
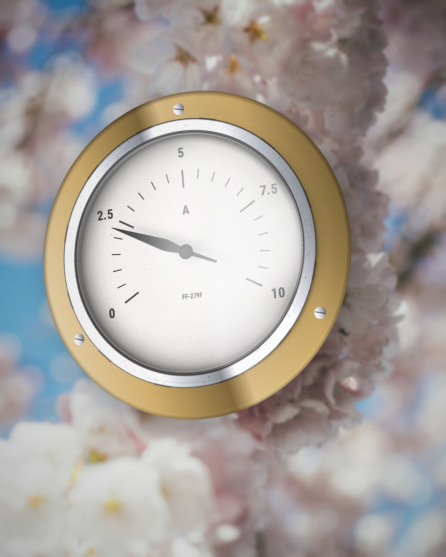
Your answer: 2.25 A
